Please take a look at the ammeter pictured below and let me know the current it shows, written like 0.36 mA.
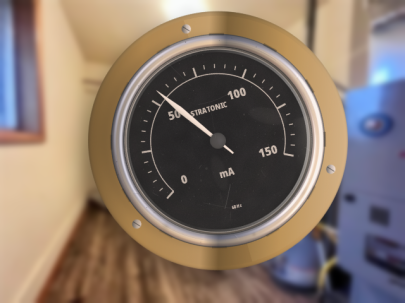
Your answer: 55 mA
